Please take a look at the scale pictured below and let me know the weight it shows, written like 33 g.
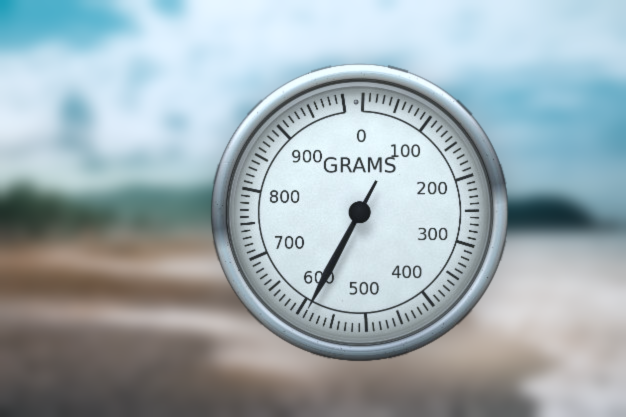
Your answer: 590 g
